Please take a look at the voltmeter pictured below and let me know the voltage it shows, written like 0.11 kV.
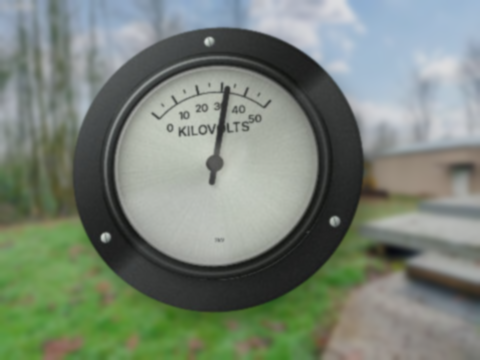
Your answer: 32.5 kV
